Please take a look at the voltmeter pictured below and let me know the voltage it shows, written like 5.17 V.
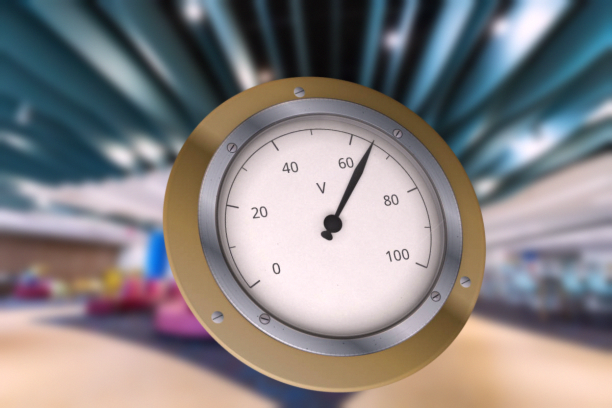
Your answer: 65 V
